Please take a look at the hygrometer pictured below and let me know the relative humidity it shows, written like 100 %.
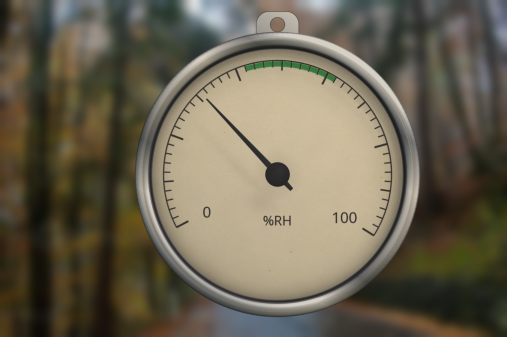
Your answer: 31 %
